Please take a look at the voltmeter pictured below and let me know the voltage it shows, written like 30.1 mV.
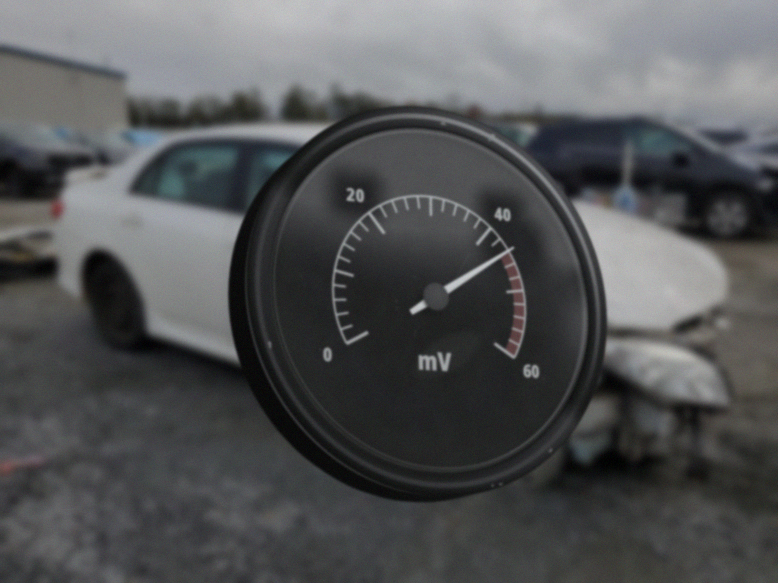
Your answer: 44 mV
